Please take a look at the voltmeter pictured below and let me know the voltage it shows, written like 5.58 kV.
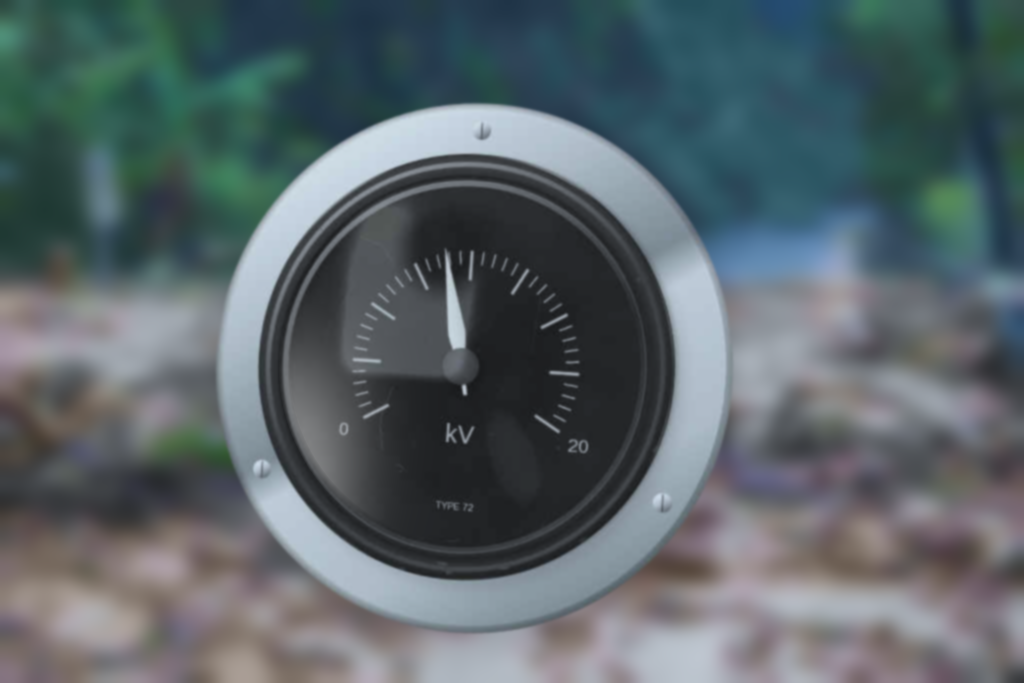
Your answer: 9 kV
